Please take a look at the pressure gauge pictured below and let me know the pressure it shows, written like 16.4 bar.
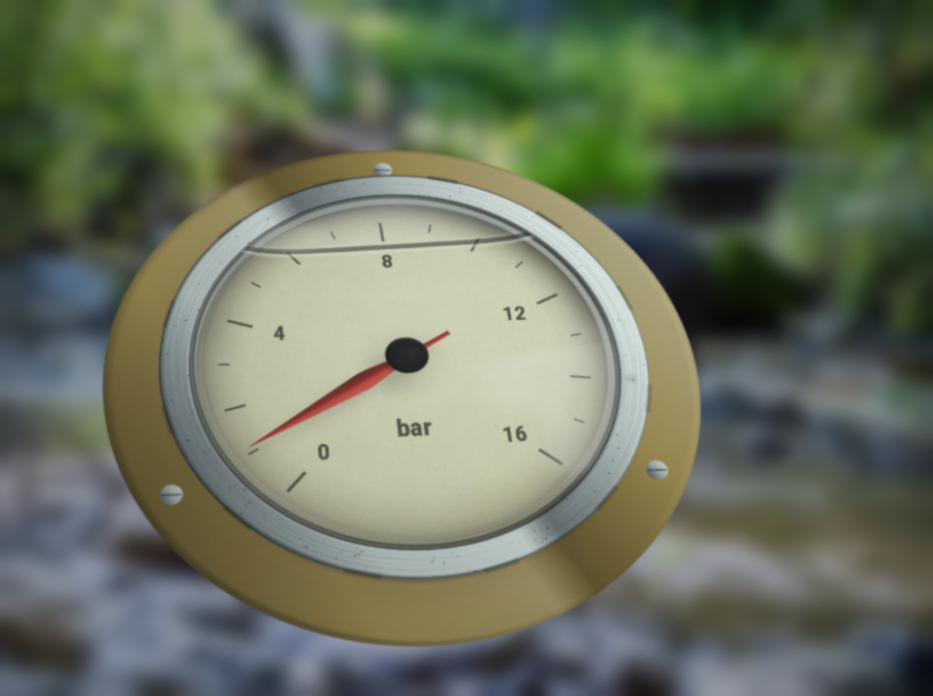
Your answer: 1 bar
